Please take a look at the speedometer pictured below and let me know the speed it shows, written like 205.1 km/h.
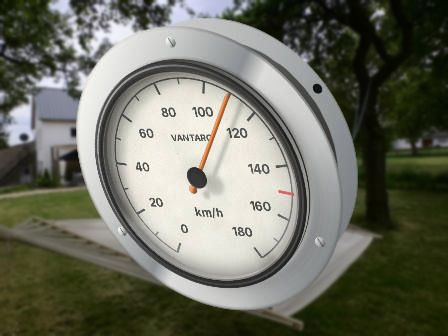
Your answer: 110 km/h
